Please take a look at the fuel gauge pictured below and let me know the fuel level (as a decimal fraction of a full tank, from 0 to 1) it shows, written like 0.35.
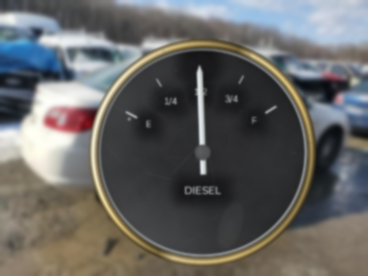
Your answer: 0.5
